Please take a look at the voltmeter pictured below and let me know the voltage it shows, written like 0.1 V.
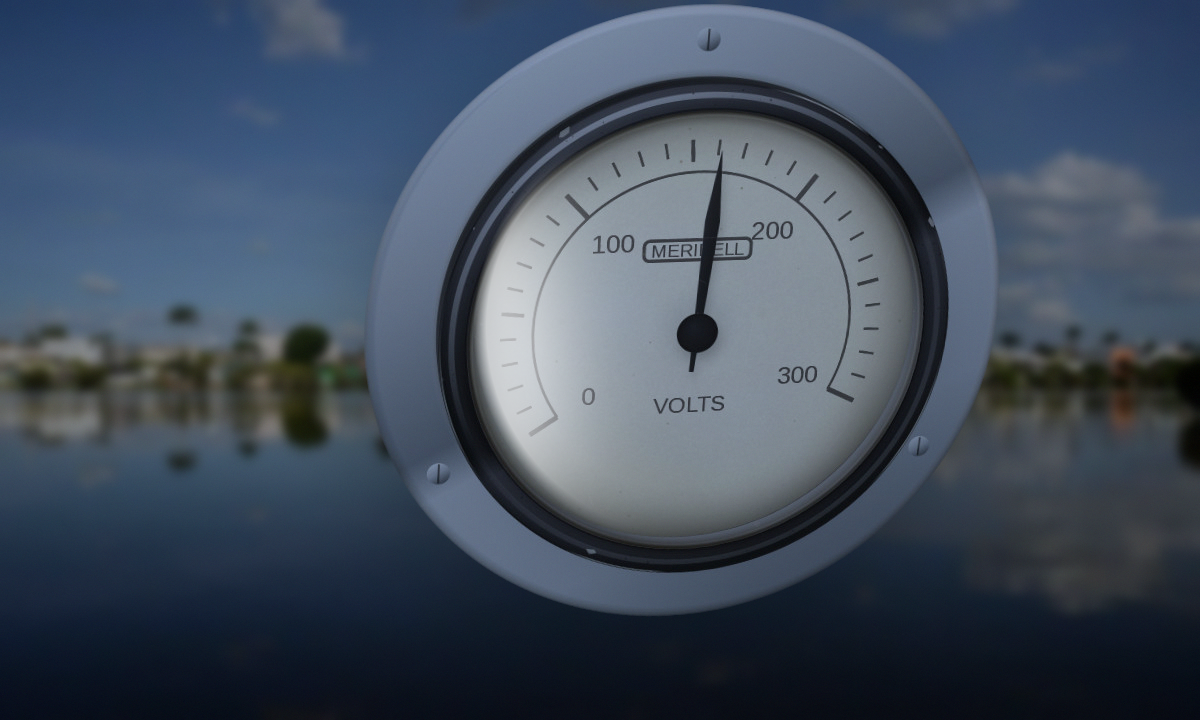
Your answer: 160 V
